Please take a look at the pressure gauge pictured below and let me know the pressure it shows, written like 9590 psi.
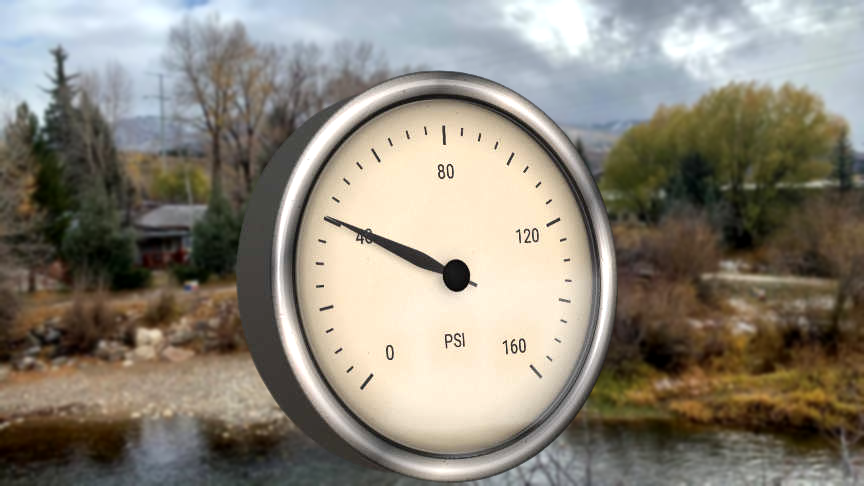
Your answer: 40 psi
